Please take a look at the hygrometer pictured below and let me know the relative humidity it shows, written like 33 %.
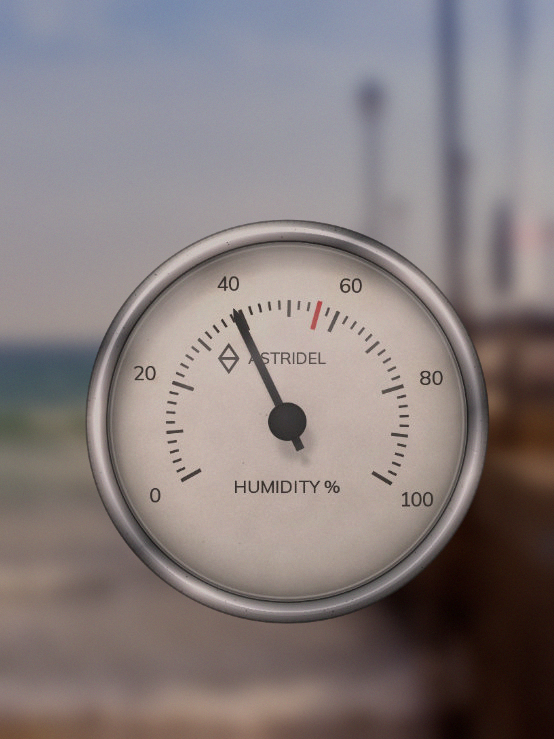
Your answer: 39 %
